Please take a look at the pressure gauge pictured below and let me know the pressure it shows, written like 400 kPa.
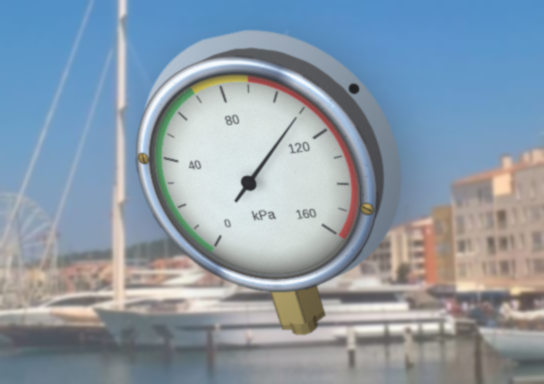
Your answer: 110 kPa
